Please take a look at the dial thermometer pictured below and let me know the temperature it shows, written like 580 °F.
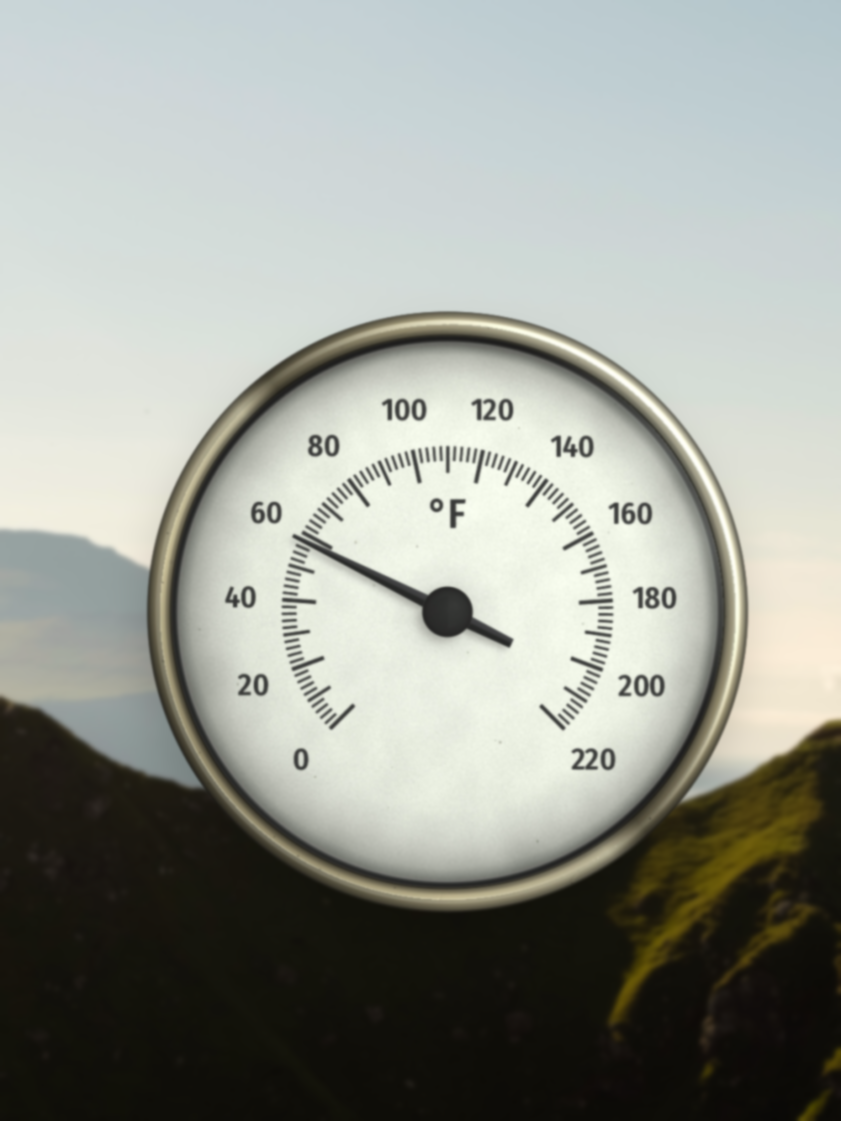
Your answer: 58 °F
